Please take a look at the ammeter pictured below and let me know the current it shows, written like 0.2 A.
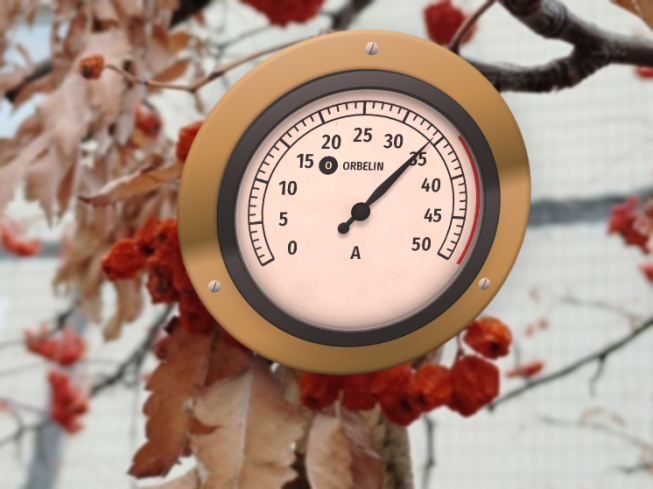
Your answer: 34 A
